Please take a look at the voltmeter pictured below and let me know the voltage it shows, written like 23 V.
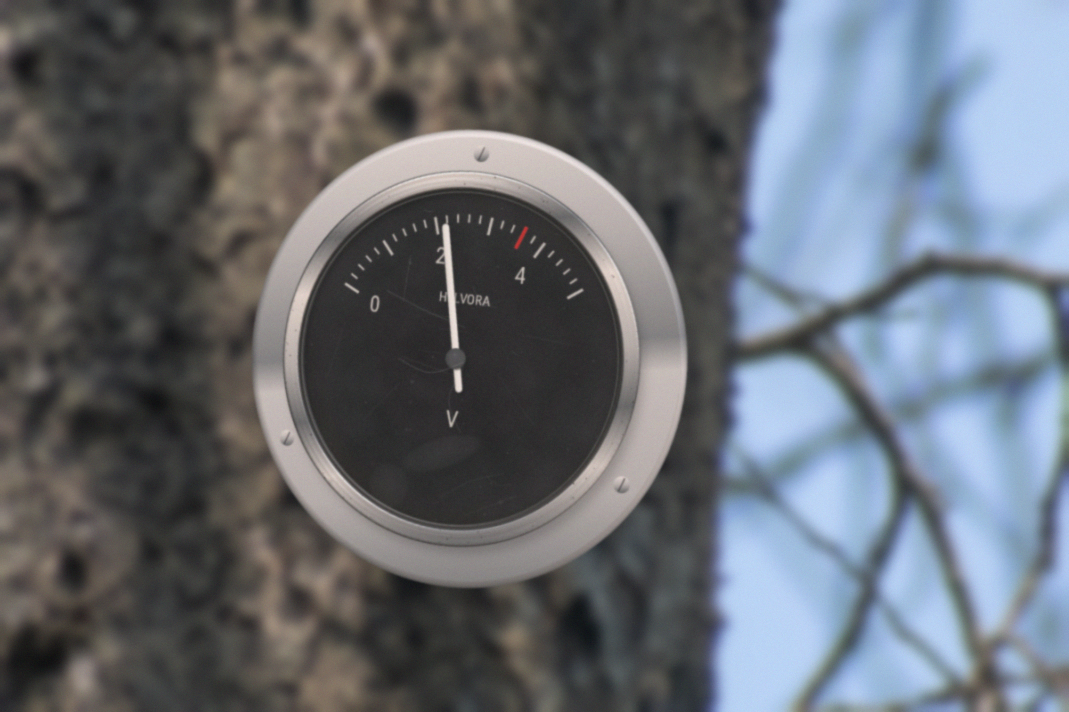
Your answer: 2.2 V
